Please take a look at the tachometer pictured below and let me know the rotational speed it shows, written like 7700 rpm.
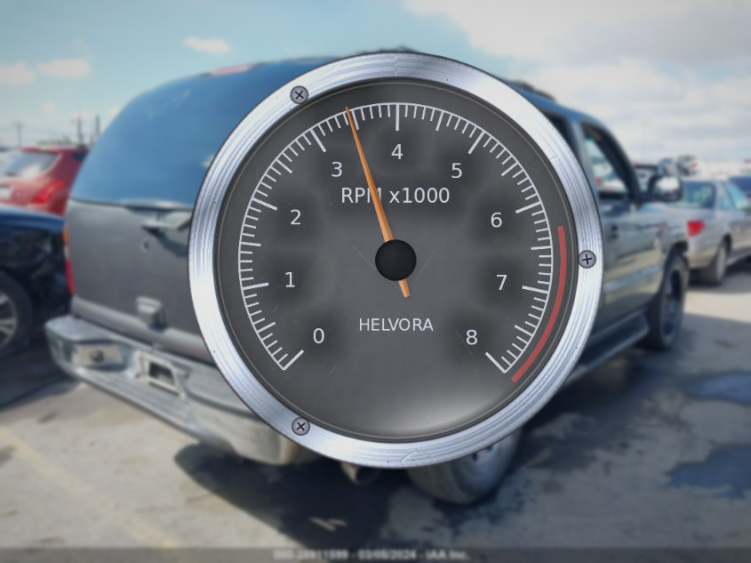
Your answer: 3450 rpm
